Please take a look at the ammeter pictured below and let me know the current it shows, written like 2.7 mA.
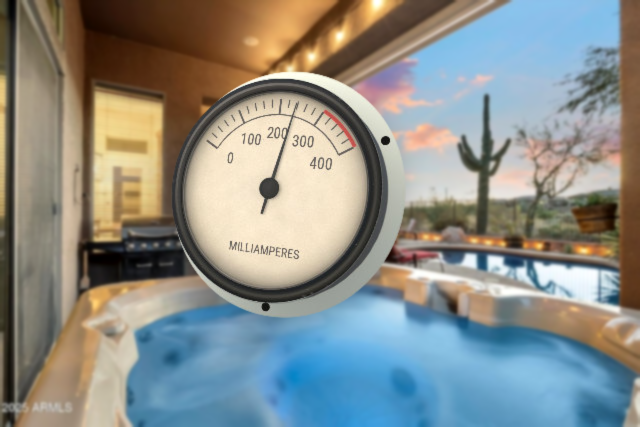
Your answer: 240 mA
